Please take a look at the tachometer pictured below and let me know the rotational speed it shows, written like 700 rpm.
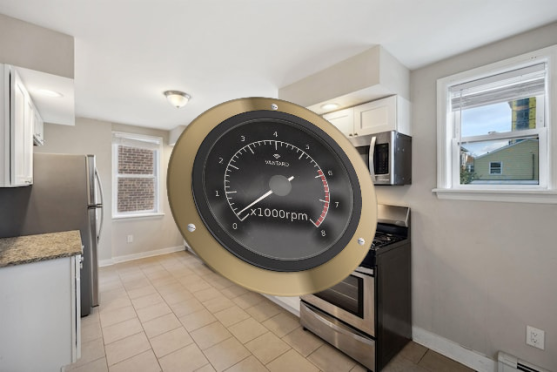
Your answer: 200 rpm
